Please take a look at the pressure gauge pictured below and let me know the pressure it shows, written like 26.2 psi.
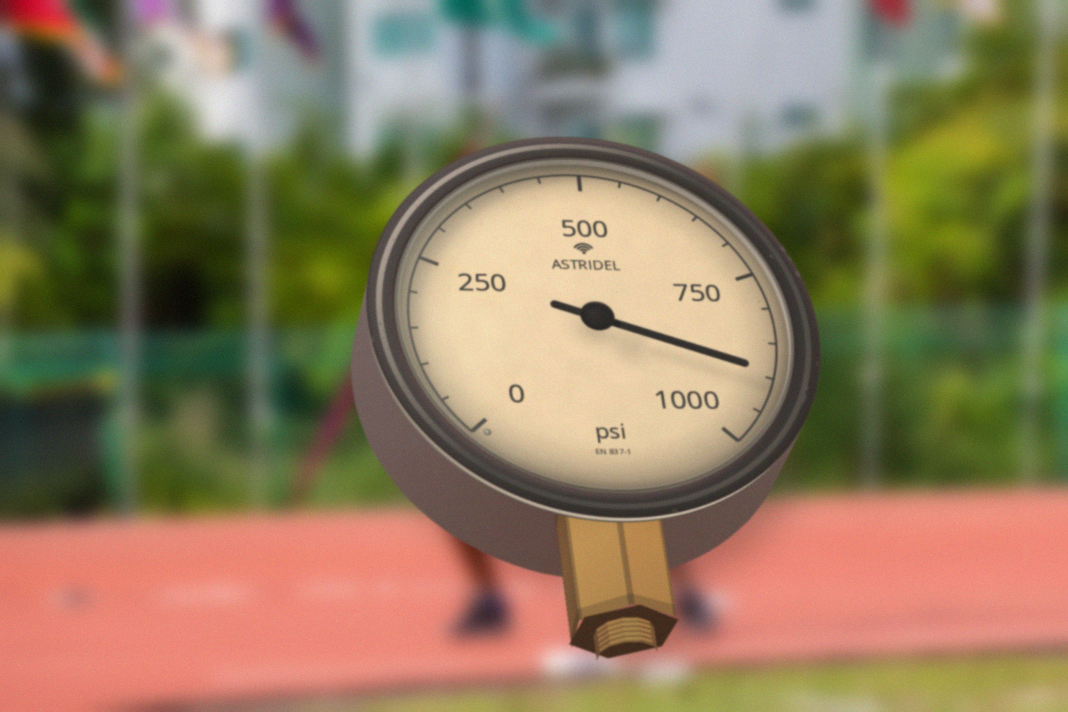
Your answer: 900 psi
